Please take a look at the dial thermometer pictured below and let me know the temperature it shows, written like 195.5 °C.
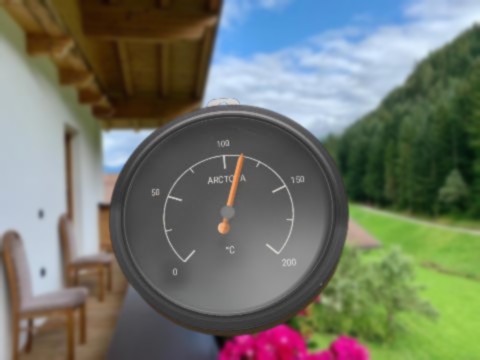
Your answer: 112.5 °C
